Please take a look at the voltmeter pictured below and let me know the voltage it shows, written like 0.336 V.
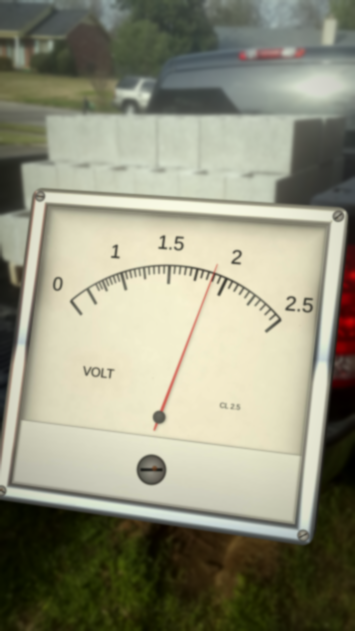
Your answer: 1.9 V
